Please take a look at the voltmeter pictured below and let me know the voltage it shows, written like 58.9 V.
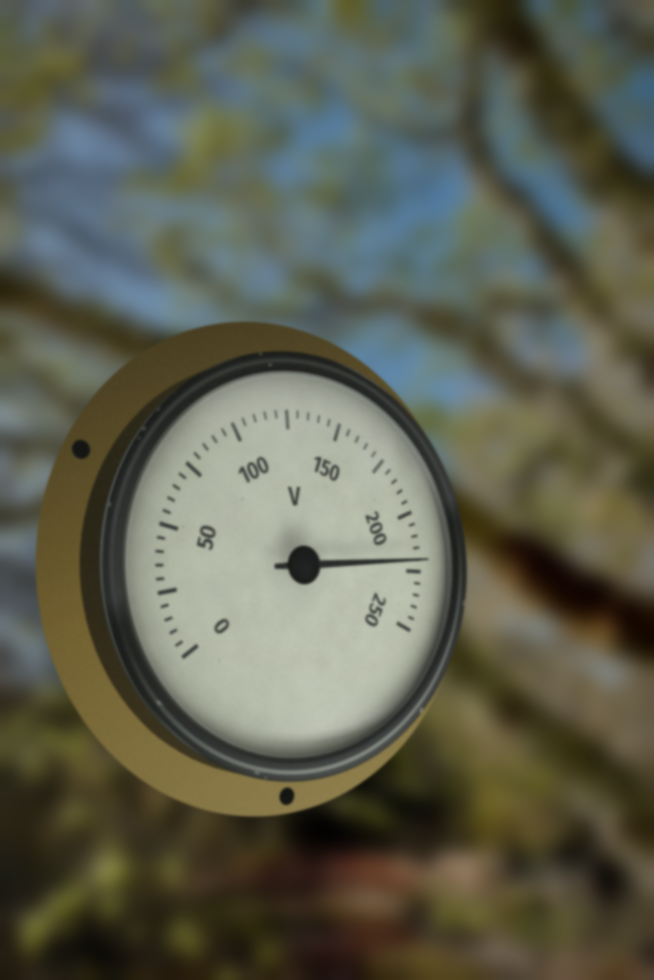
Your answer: 220 V
